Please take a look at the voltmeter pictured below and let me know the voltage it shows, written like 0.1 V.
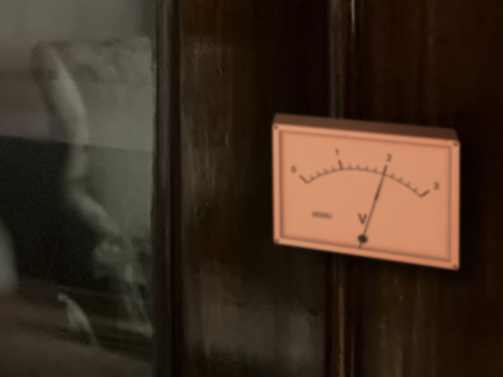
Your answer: 2 V
